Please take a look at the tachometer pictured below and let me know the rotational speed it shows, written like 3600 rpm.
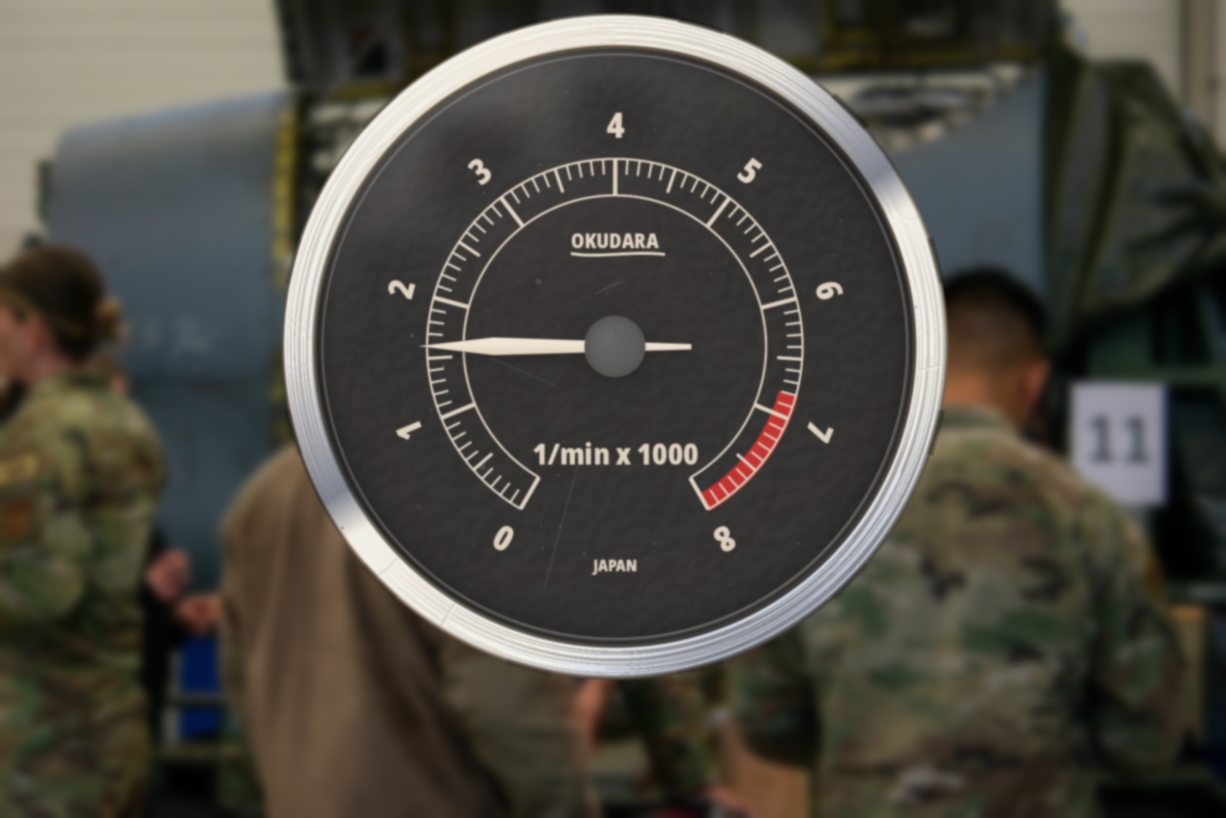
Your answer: 1600 rpm
